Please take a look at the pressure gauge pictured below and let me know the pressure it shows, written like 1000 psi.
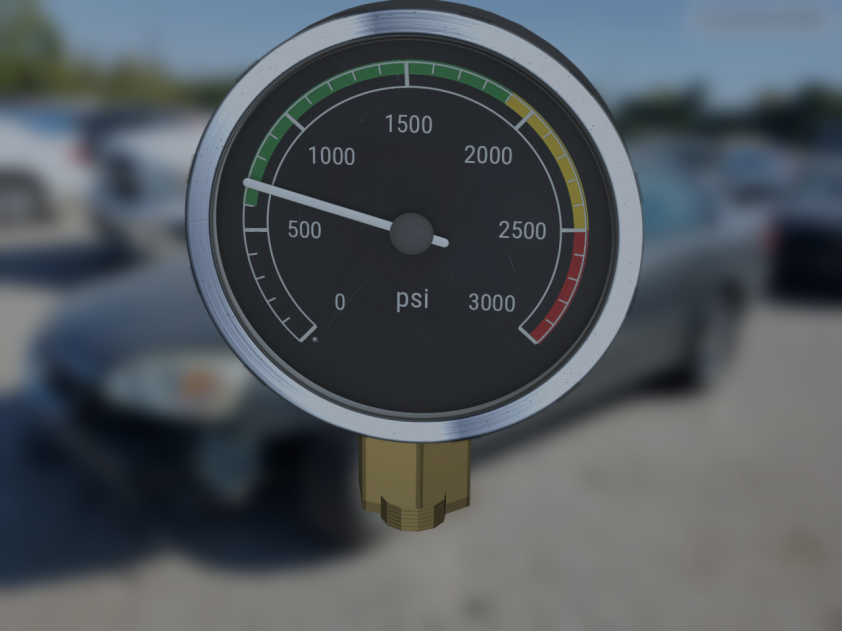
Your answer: 700 psi
